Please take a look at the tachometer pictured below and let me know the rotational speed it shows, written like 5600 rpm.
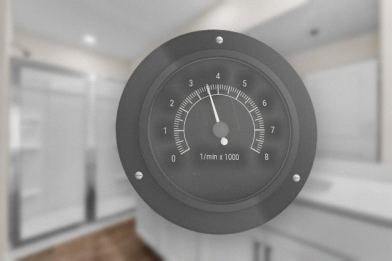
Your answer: 3500 rpm
